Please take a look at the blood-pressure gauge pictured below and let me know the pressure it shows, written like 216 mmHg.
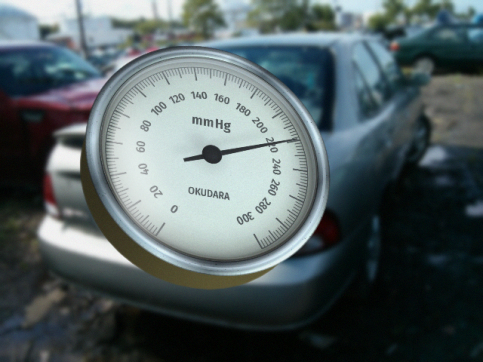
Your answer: 220 mmHg
